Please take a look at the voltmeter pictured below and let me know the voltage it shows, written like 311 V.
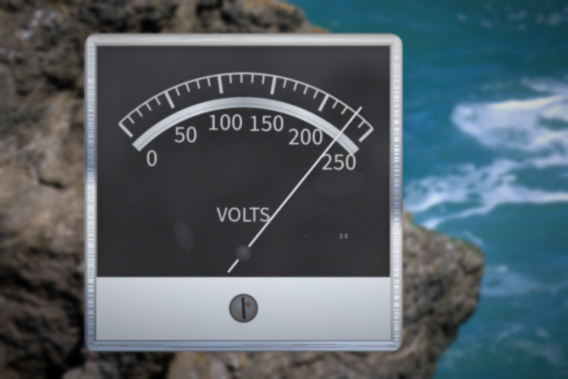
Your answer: 230 V
